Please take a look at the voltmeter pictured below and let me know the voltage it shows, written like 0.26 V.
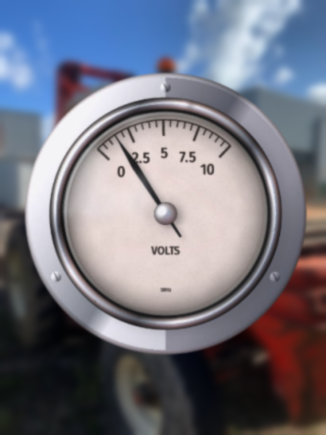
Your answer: 1.5 V
